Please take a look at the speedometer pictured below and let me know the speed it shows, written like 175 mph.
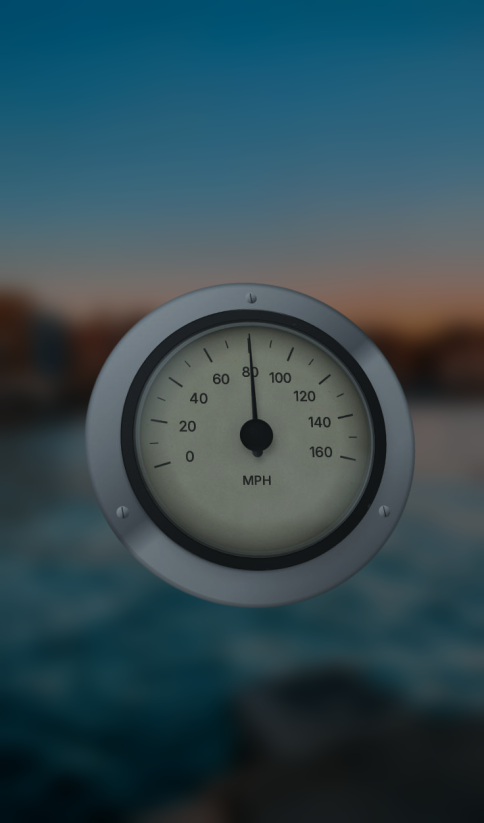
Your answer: 80 mph
